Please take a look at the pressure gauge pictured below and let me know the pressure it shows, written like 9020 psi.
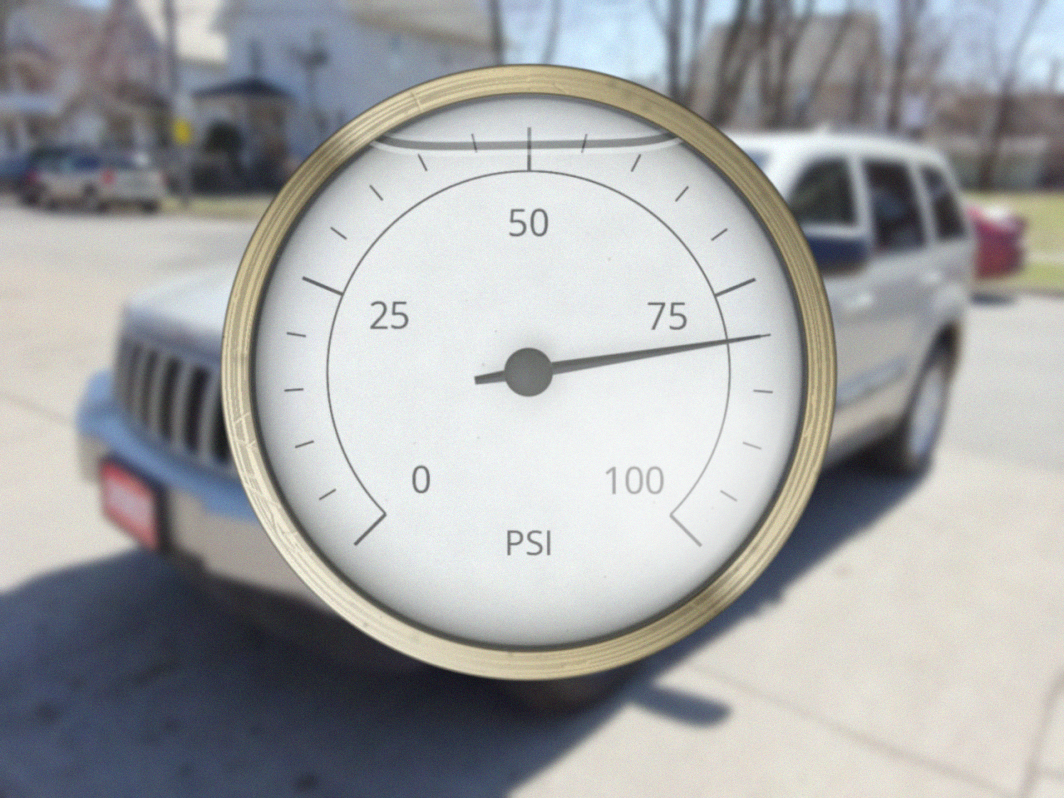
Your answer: 80 psi
